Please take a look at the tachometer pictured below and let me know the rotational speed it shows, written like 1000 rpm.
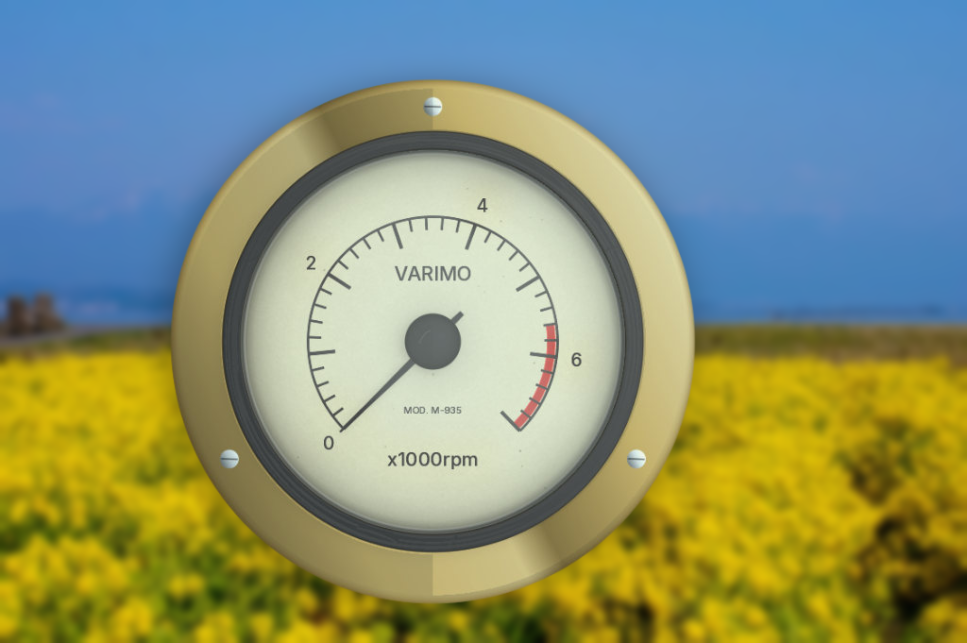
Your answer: 0 rpm
